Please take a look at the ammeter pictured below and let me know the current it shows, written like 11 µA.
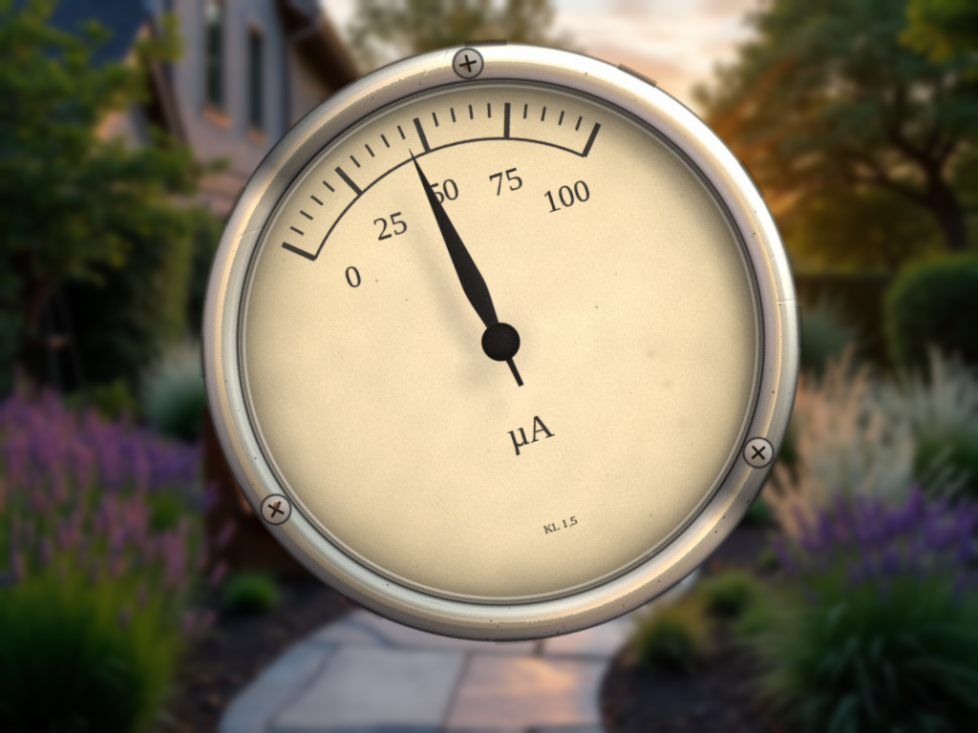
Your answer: 45 µA
